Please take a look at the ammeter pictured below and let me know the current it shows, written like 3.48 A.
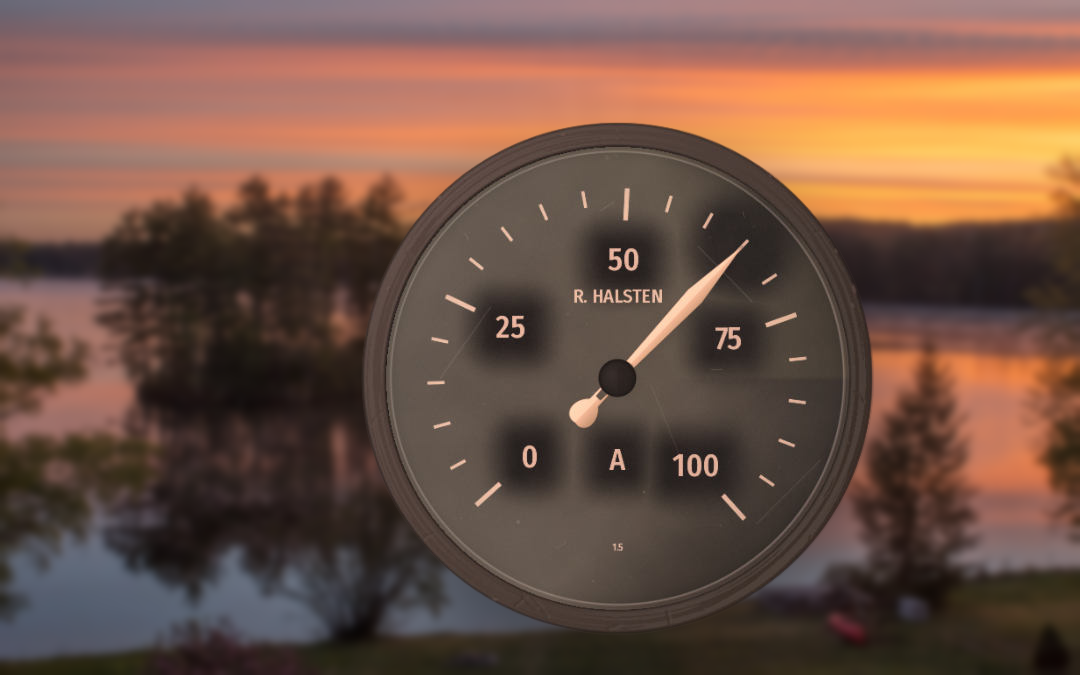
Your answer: 65 A
